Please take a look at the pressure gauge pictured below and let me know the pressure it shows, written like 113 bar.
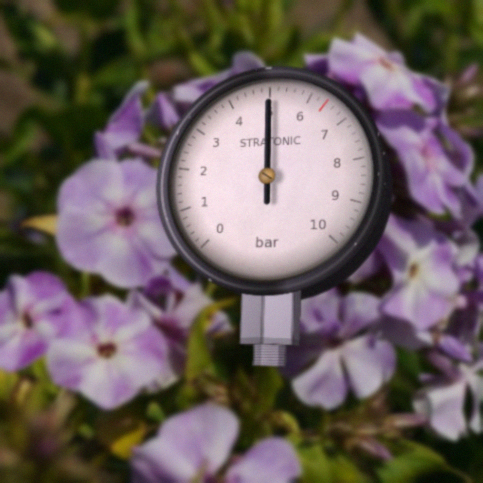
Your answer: 5 bar
